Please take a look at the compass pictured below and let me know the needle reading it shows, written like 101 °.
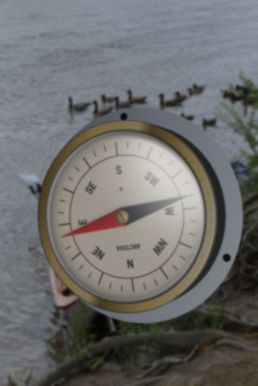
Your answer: 80 °
